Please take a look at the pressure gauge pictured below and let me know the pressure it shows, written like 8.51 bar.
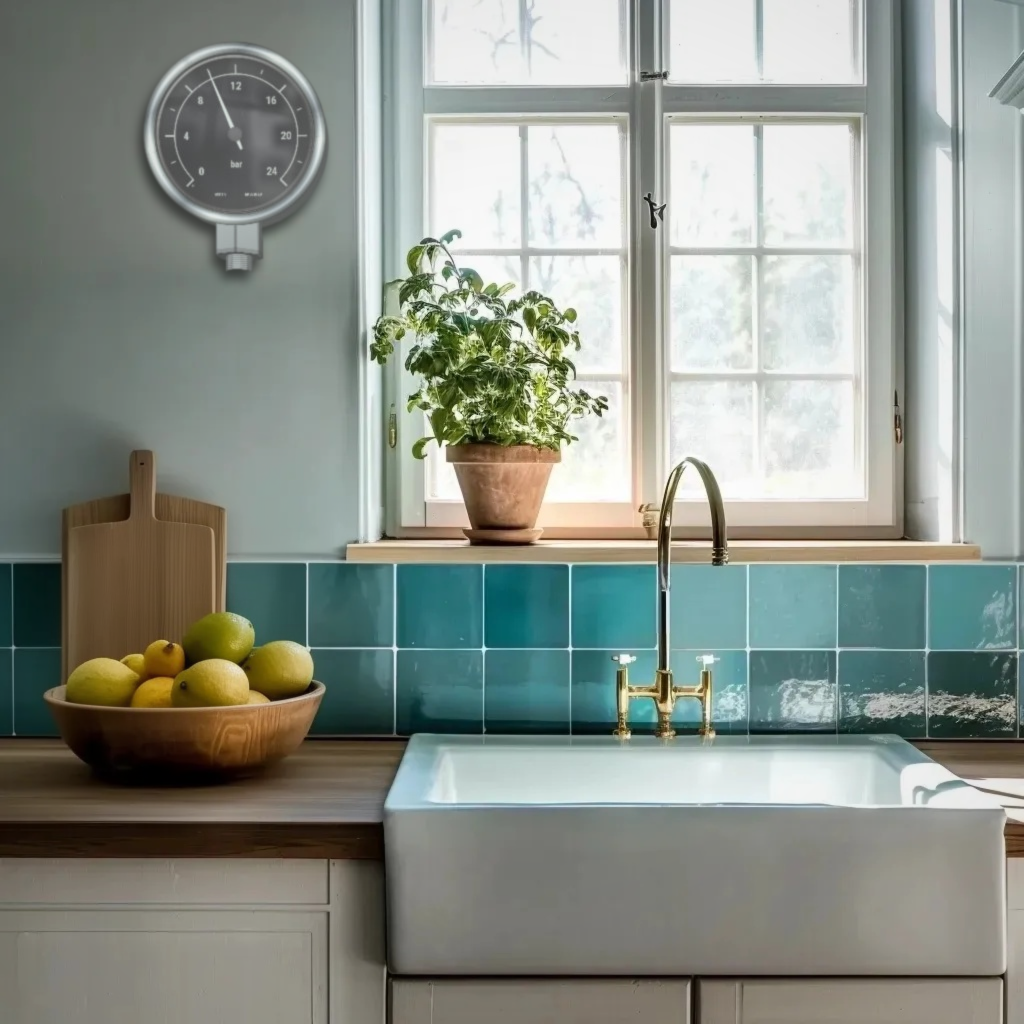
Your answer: 10 bar
